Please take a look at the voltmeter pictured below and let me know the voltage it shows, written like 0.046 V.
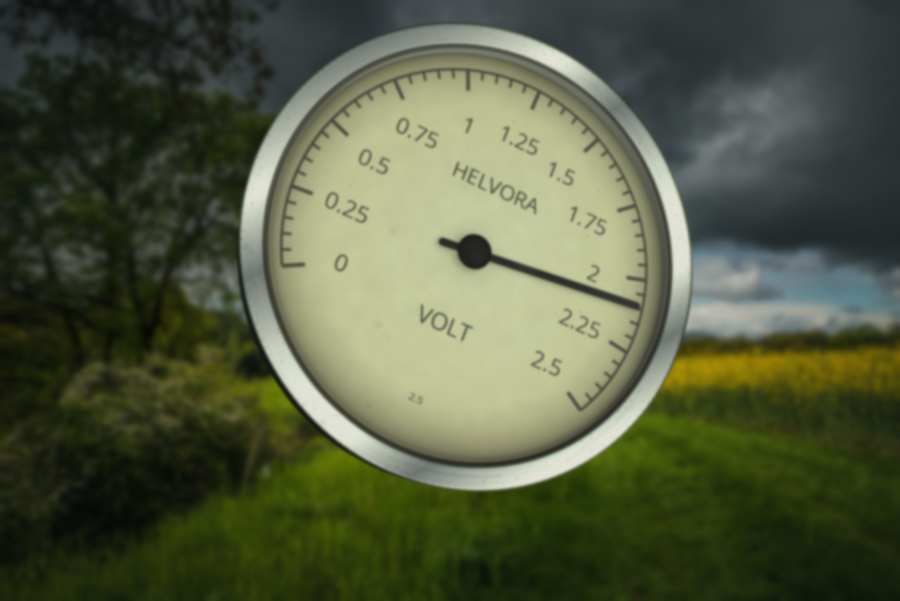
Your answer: 2.1 V
